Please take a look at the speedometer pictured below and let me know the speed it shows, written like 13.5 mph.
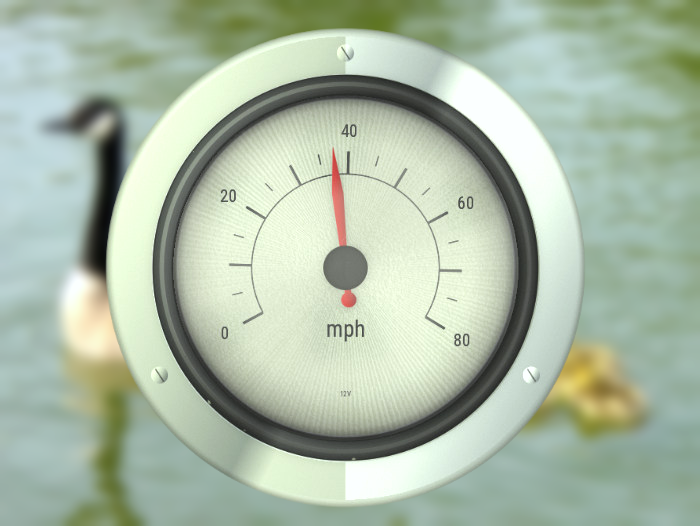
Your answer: 37.5 mph
